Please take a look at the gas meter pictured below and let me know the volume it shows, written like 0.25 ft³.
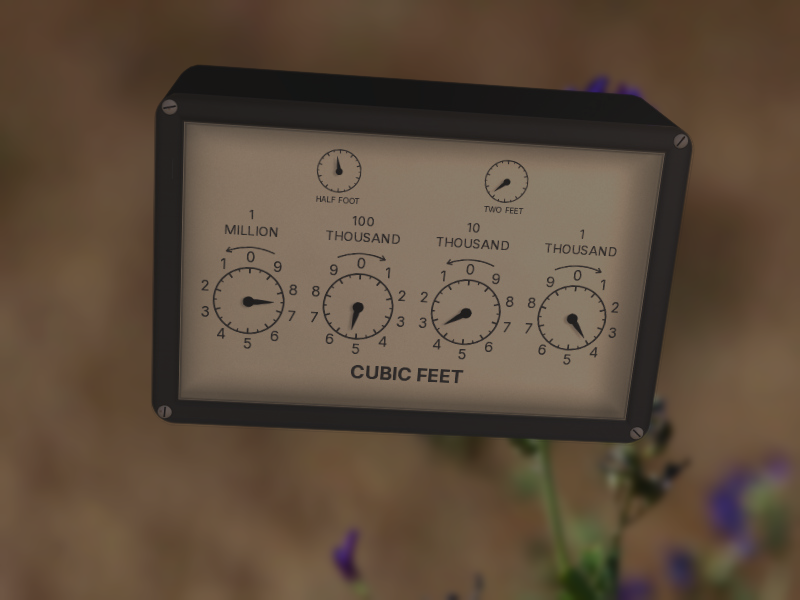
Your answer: 753400 ft³
